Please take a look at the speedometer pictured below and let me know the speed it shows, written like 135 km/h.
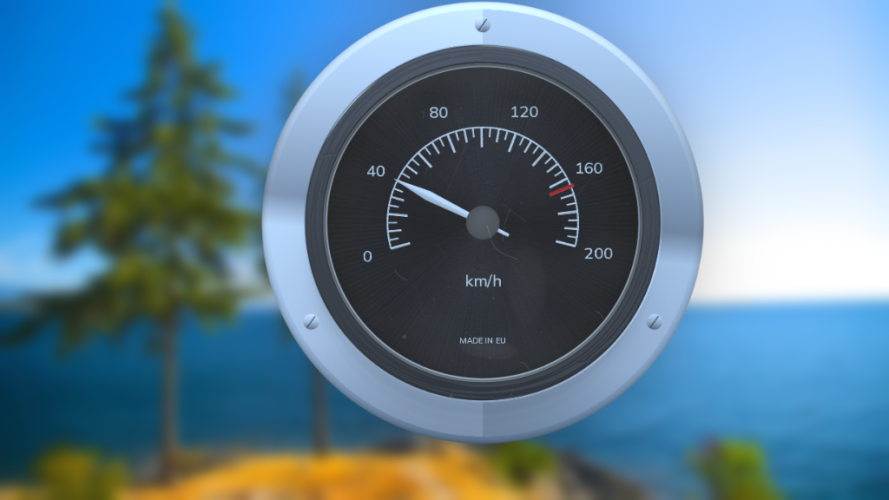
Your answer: 40 km/h
